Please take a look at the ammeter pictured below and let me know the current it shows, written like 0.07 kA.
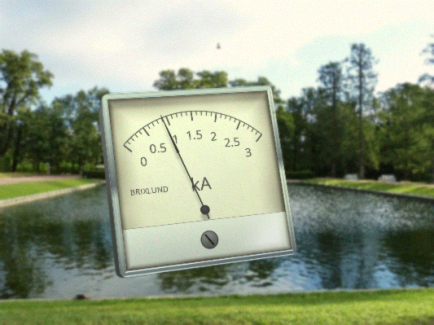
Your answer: 0.9 kA
